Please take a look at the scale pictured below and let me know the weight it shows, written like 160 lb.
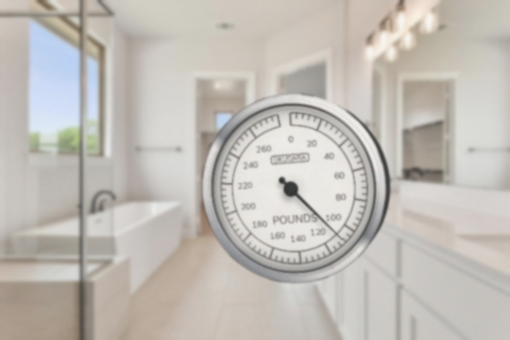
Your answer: 108 lb
